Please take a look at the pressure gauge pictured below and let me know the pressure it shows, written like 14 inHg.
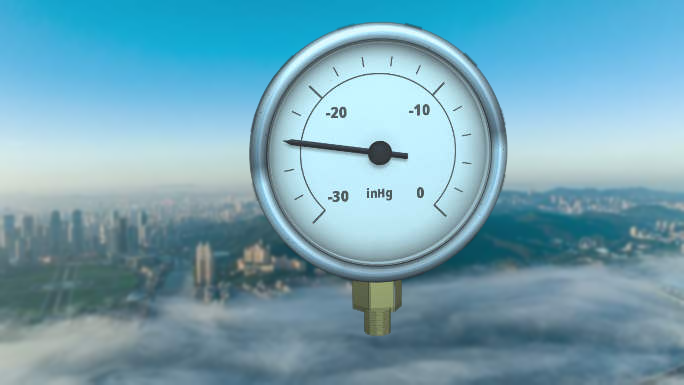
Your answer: -24 inHg
